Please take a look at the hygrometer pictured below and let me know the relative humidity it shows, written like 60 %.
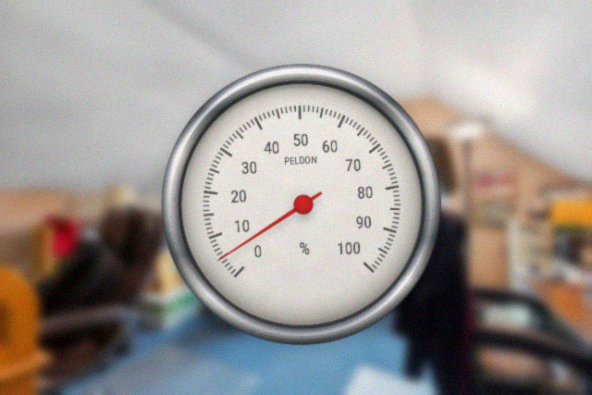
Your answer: 5 %
